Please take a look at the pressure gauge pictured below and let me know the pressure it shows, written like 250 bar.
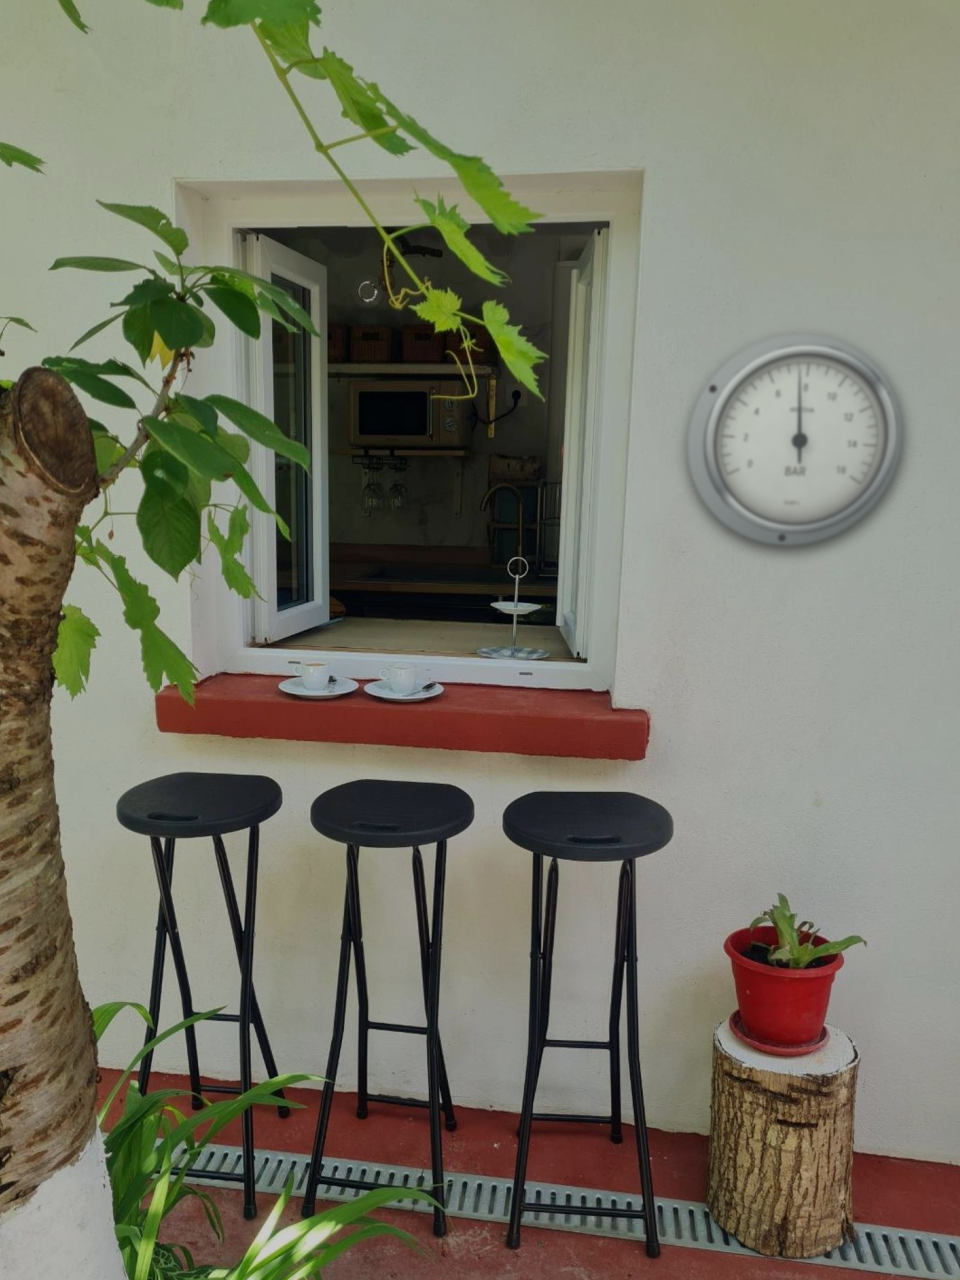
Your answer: 7.5 bar
